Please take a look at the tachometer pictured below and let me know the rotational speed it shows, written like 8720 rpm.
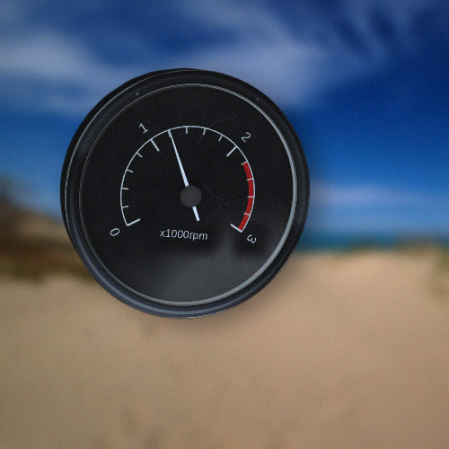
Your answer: 1200 rpm
